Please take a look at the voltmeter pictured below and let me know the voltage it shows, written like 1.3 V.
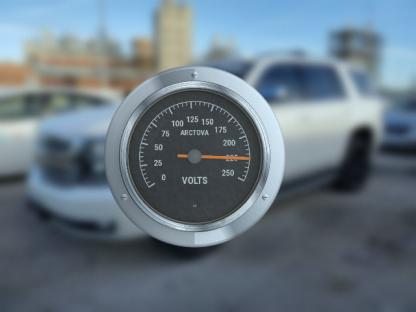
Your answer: 225 V
